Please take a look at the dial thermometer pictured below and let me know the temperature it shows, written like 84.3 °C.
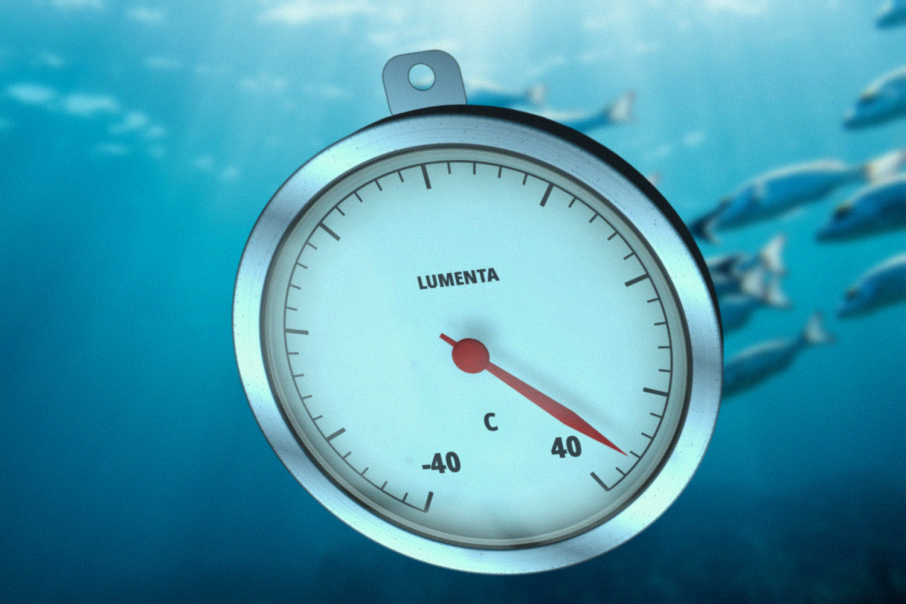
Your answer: 36 °C
